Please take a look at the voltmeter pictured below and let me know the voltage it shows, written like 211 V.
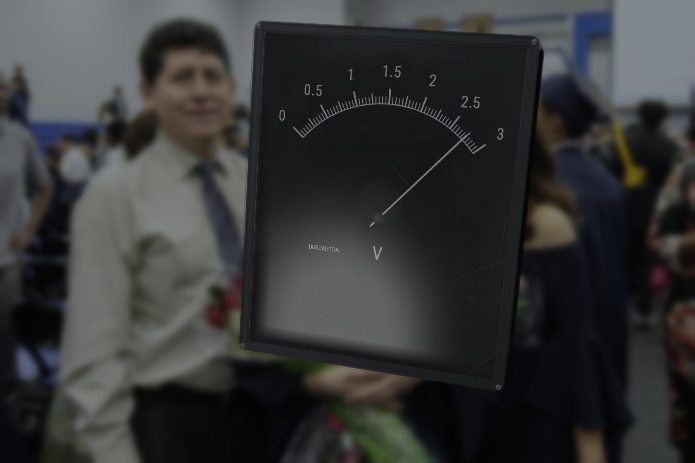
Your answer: 2.75 V
